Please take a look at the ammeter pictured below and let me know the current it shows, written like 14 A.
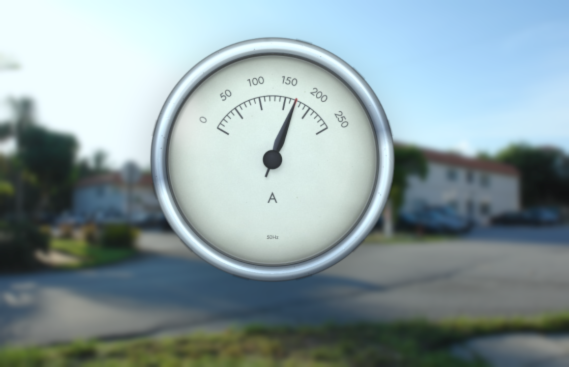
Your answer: 170 A
